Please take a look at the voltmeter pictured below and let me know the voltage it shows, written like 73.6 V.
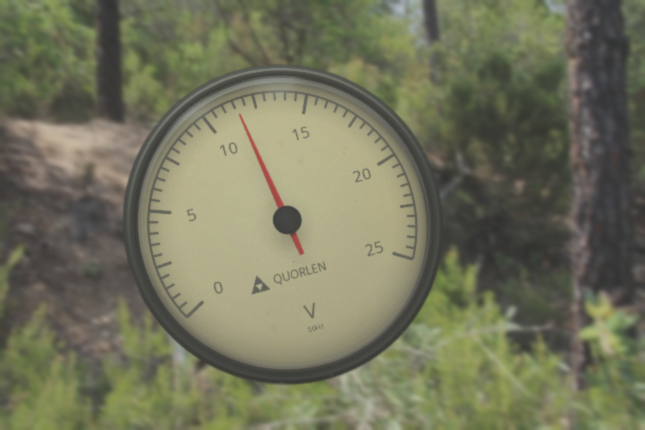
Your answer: 11.5 V
